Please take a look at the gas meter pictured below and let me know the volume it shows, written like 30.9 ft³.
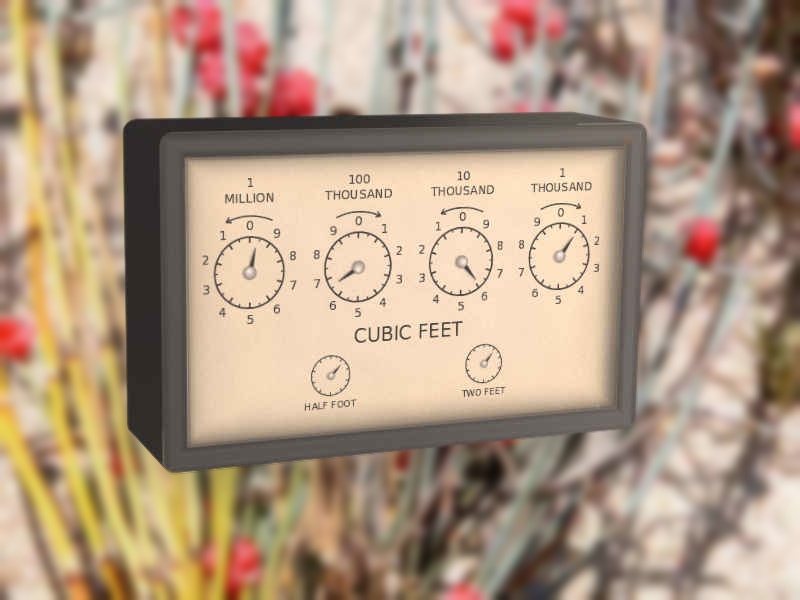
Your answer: 966100 ft³
